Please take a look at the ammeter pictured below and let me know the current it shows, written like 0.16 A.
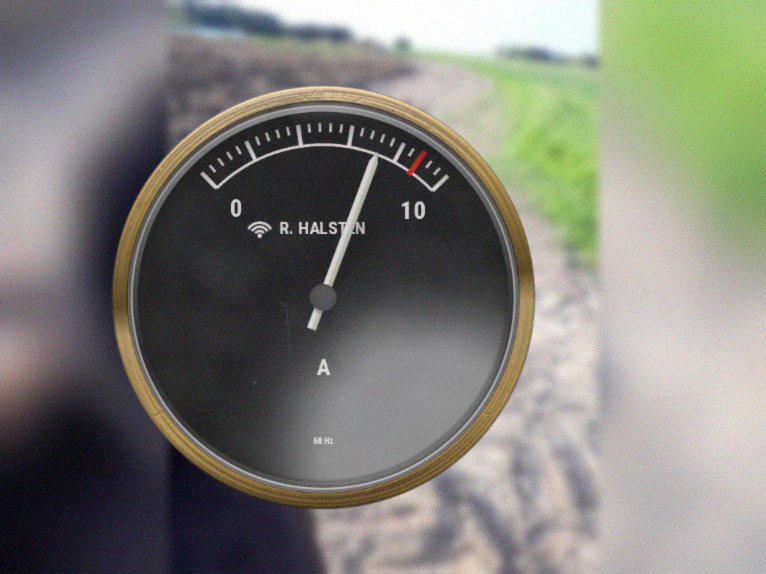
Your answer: 7.2 A
